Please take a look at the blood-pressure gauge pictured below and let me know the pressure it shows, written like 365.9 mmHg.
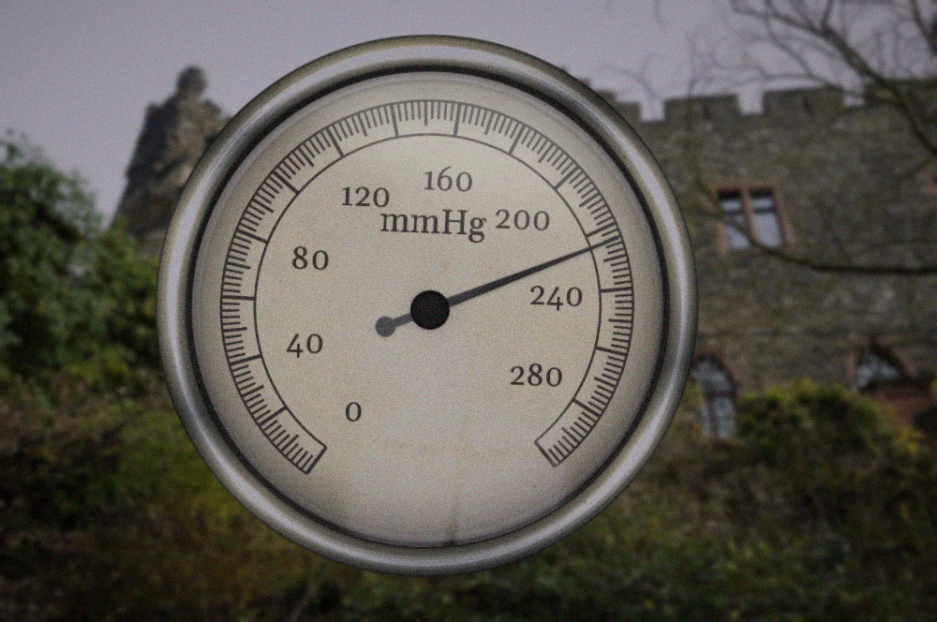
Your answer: 224 mmHg
